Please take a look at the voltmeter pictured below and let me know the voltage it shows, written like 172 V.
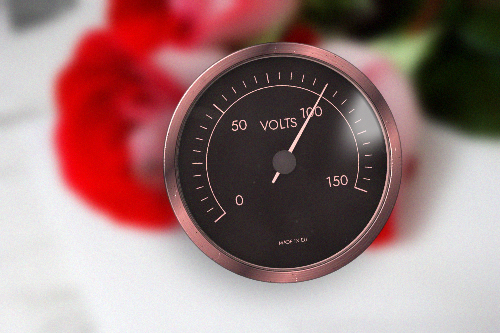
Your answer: 100 V
